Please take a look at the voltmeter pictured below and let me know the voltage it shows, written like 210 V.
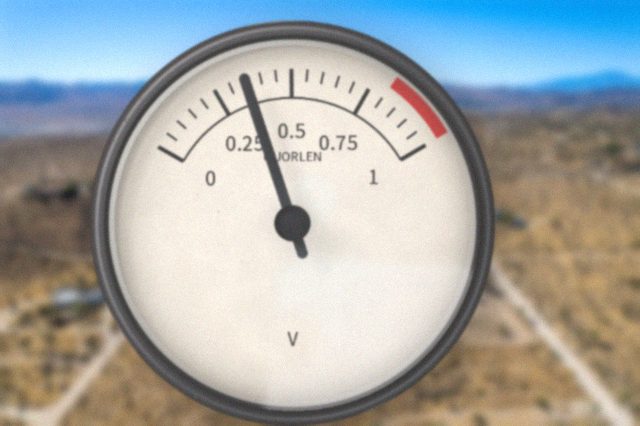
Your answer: 0.35 V
